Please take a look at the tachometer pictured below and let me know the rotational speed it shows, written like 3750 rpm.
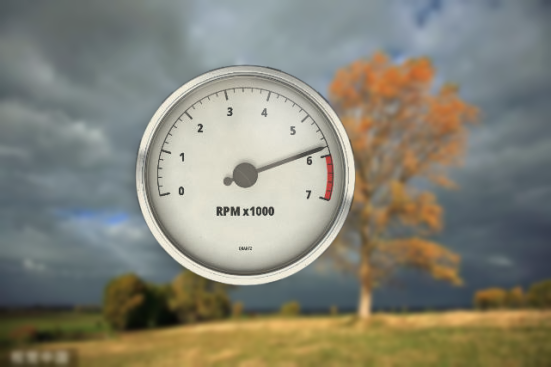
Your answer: 5800 rpm
